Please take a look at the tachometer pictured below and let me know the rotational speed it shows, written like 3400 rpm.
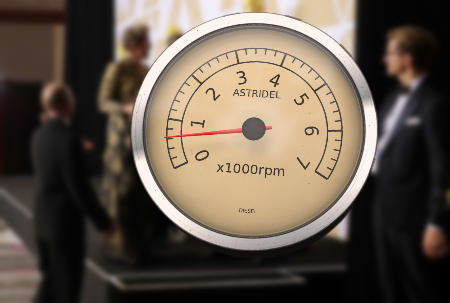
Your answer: 600 rpm
